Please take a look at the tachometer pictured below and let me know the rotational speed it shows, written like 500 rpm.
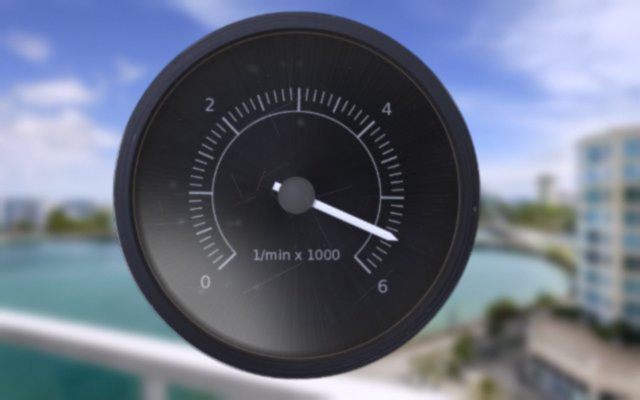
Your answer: 5500 rpm
